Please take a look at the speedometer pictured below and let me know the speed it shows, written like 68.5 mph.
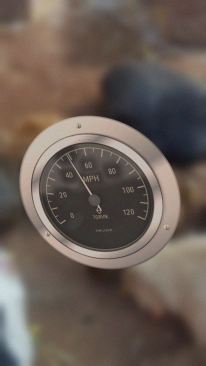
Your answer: 50 mph
